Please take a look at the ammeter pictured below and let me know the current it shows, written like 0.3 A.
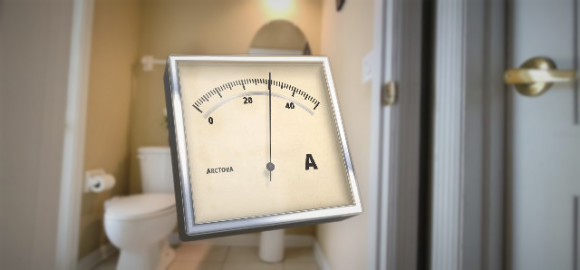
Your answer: 30 A
